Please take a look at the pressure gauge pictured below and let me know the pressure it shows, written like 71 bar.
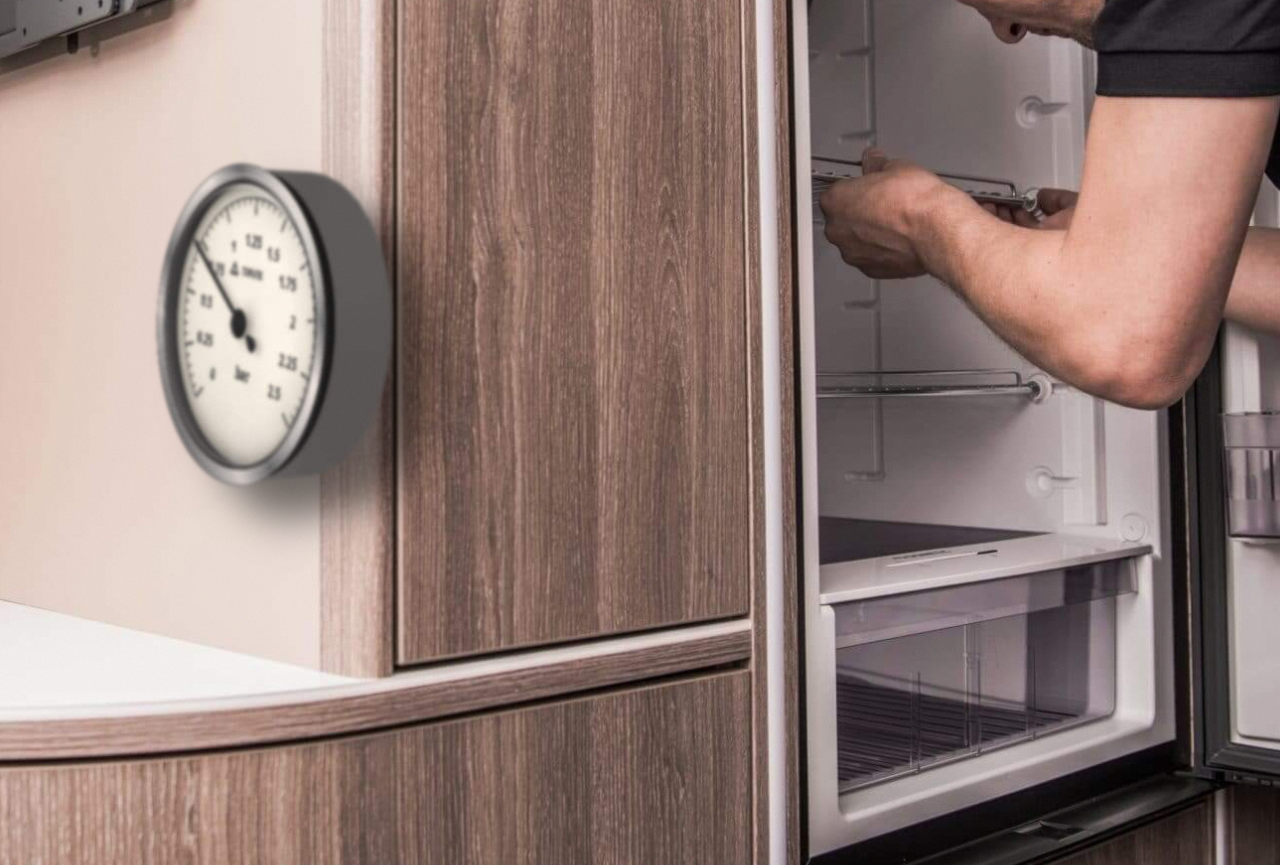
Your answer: 0.75 bar
